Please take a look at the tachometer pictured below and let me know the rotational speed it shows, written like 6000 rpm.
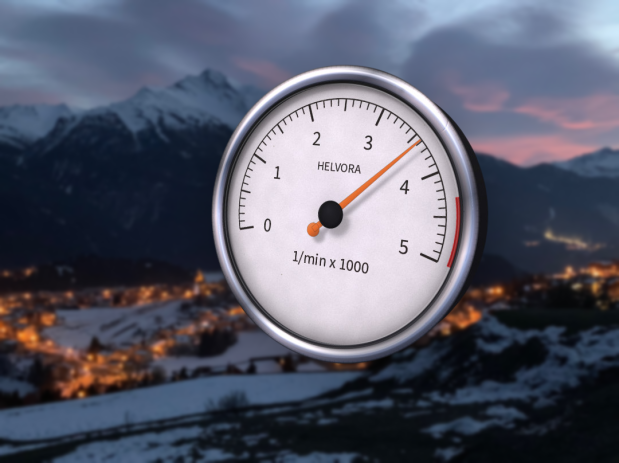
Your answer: 3600 rpm
